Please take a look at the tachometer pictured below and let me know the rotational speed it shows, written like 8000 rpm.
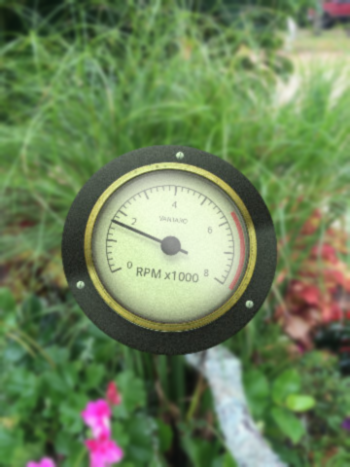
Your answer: 1600 rpm
